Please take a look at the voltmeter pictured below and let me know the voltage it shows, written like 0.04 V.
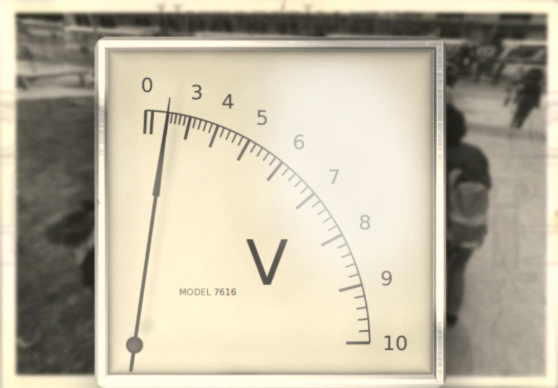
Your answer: 2 V
